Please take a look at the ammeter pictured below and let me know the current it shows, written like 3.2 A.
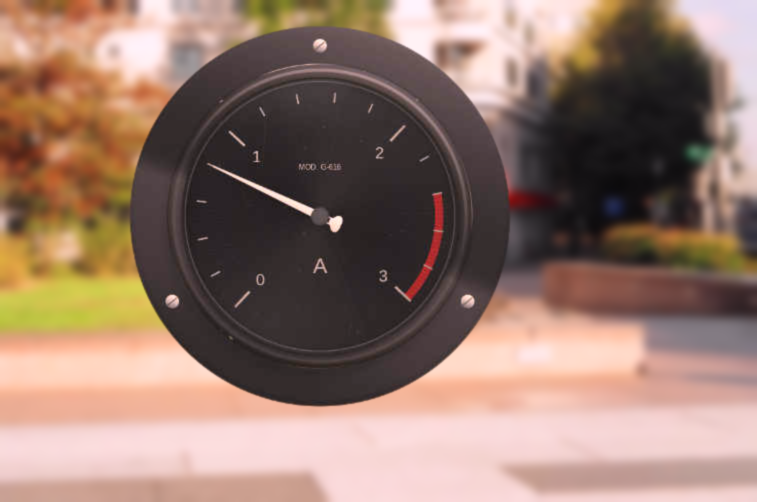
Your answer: 0.8 A
